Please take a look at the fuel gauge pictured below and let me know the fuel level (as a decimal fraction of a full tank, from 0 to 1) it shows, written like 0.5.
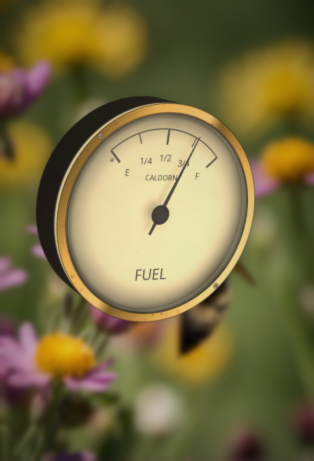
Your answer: 0.75
